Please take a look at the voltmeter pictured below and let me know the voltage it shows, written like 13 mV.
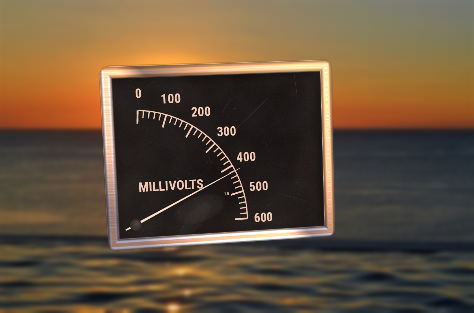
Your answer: 420 mV
